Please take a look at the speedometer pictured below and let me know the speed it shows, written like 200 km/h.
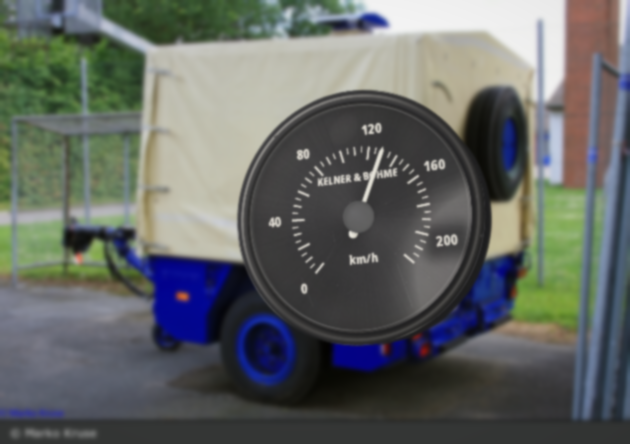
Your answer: 130 km/h
